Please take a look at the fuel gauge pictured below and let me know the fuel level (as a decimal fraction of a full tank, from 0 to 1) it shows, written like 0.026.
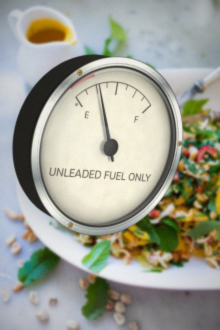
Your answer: 0.25
